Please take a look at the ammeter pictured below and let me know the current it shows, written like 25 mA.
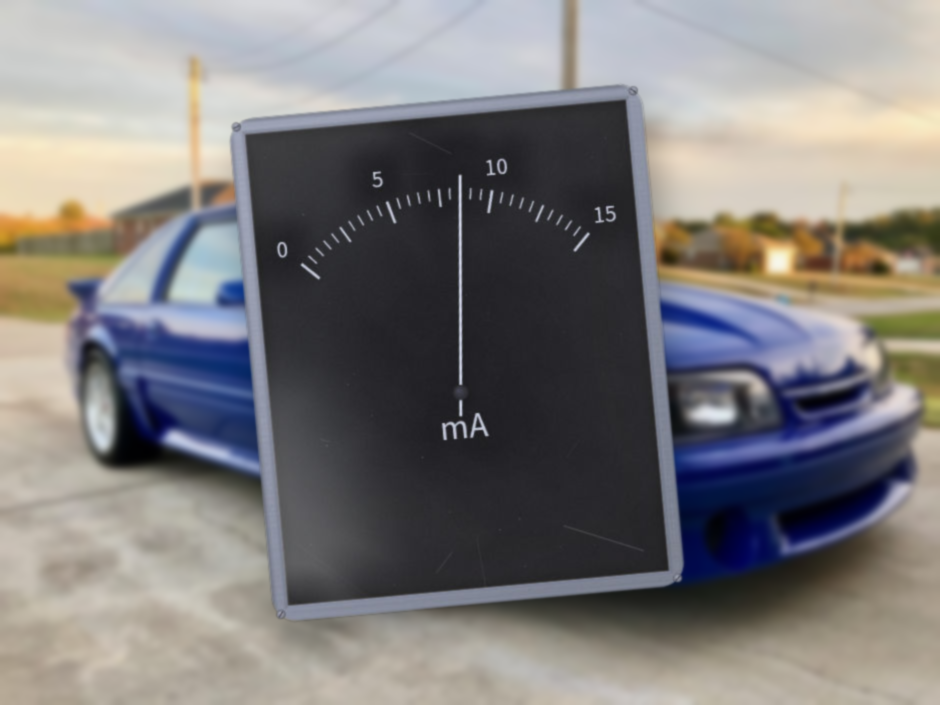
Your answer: 8.5 mA
